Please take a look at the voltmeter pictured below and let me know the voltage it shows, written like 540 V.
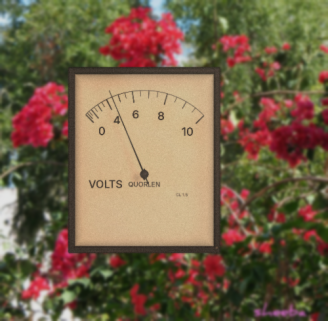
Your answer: 4.5 V
